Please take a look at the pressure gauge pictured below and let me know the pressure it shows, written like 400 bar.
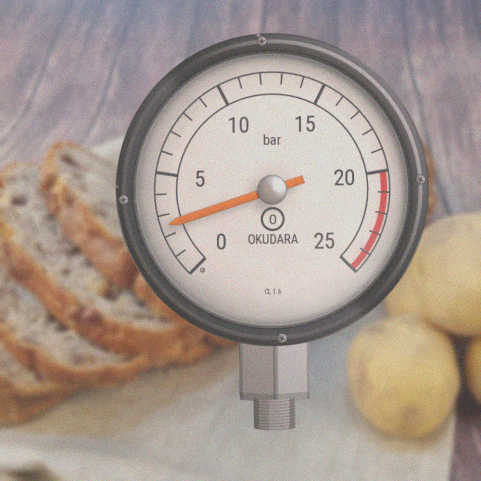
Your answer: 2.5 bar
